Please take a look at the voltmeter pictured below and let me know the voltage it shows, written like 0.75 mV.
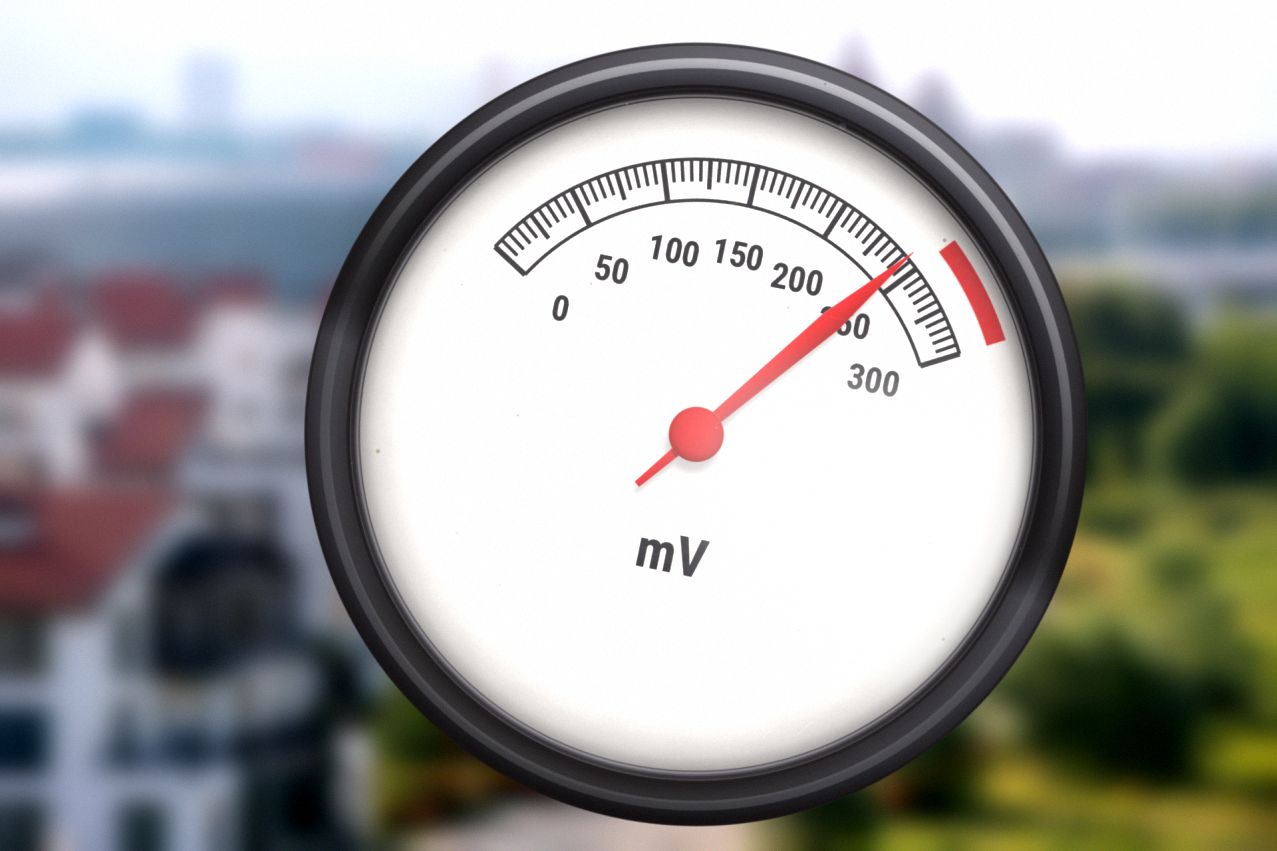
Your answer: 242.5 mV
